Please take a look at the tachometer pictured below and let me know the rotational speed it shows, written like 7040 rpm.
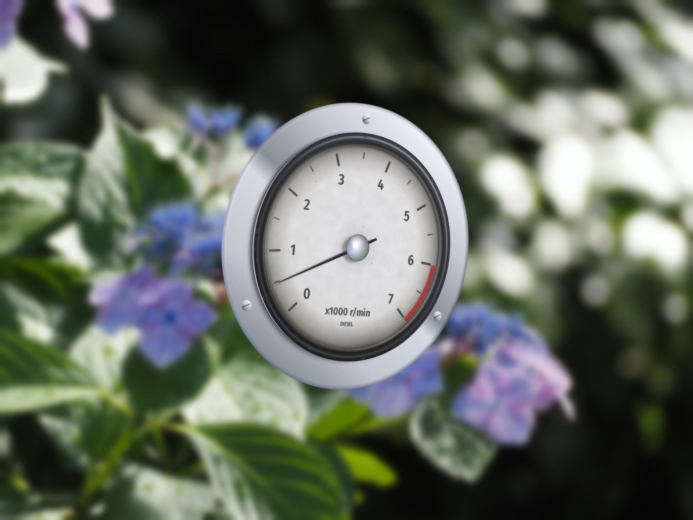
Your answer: 500 rpm
